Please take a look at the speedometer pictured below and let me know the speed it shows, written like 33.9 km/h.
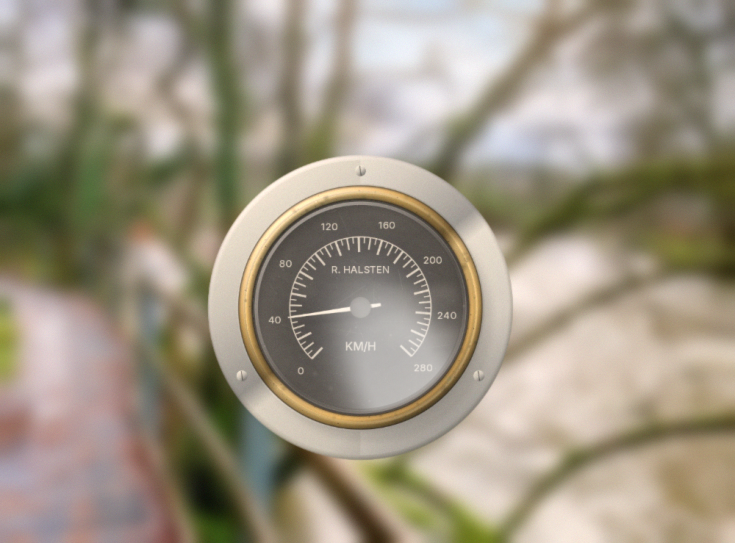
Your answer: 40 km/h
